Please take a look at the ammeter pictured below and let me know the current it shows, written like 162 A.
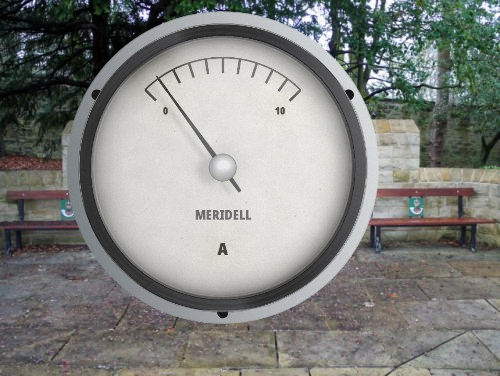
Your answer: 1 A
